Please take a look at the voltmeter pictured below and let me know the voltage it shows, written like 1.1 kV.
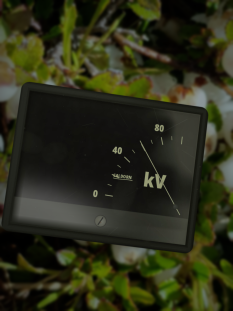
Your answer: 60 kV
